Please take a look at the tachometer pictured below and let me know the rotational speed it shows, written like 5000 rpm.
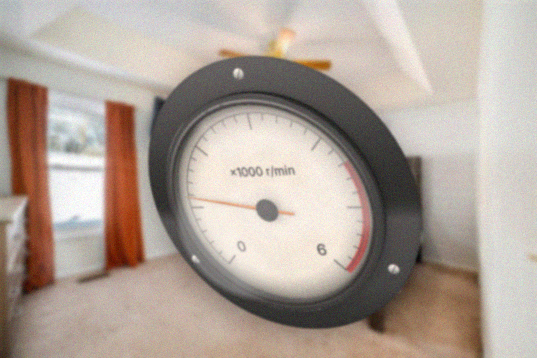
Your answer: 1200 rpm
